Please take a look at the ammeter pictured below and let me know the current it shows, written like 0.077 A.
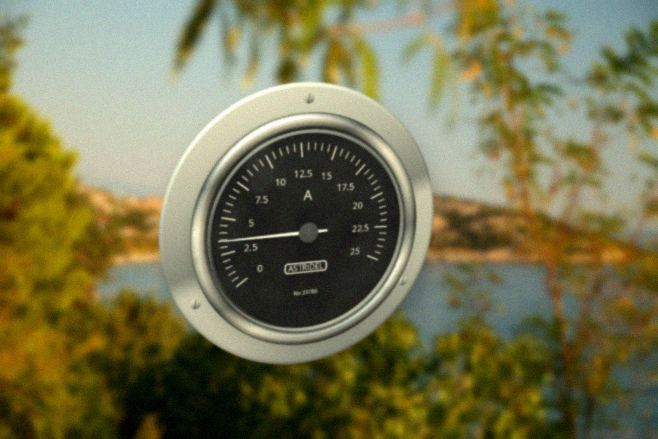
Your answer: 3.5 A
